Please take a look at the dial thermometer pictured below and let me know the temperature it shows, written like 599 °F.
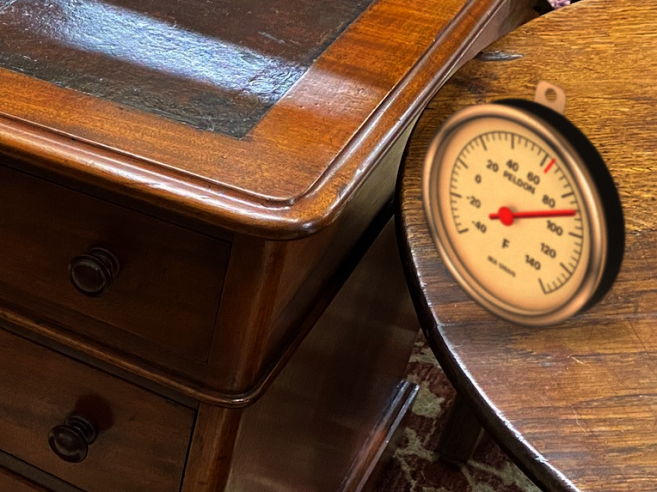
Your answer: 88 °F
